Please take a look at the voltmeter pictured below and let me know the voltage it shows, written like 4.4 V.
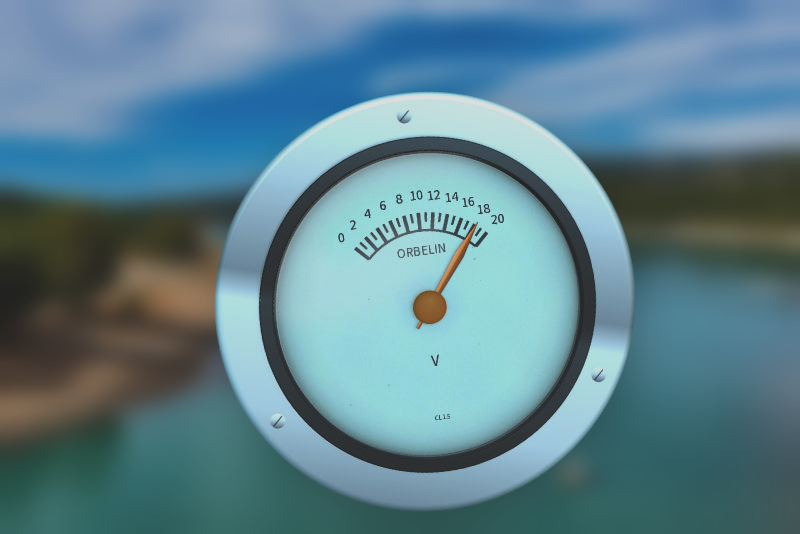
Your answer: 18 V
